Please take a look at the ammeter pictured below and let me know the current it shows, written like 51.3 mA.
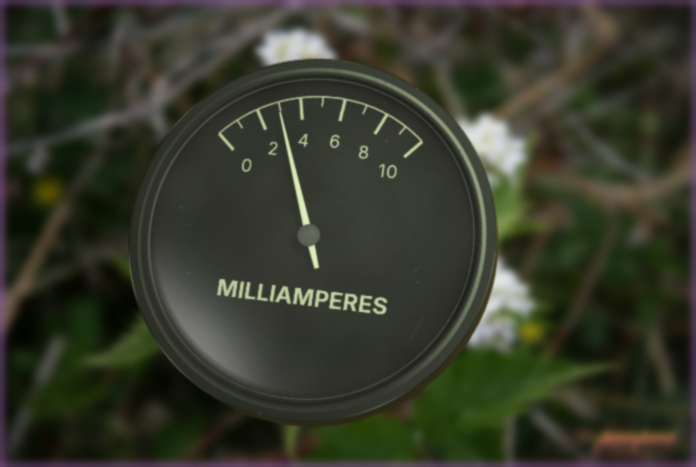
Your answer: 3 mA
